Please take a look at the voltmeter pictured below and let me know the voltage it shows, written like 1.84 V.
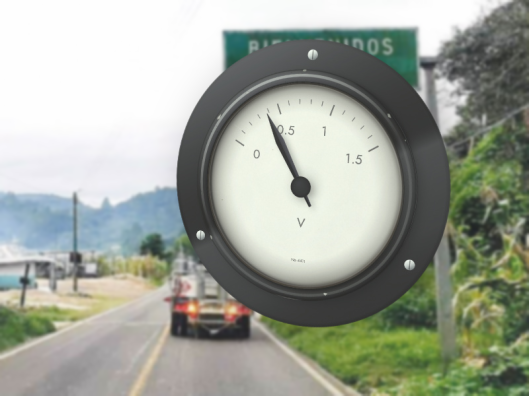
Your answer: 0.4 V
